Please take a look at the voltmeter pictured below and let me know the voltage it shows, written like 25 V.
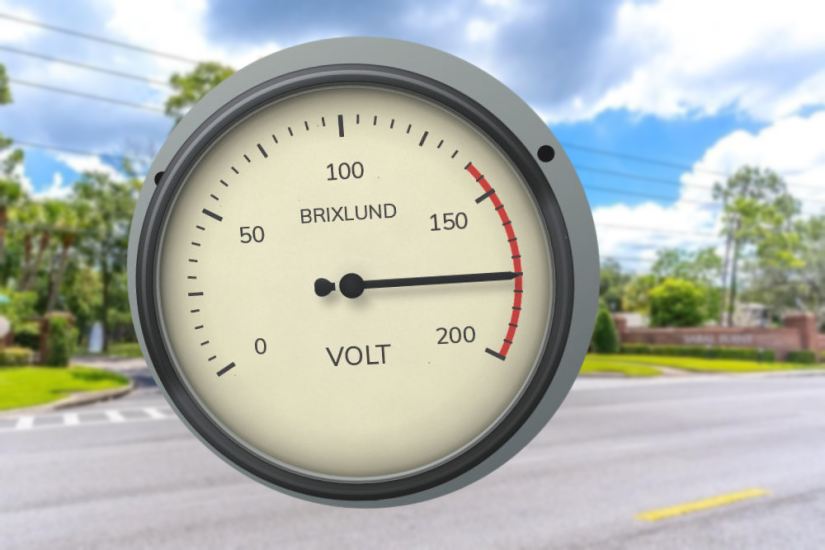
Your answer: 175 V
